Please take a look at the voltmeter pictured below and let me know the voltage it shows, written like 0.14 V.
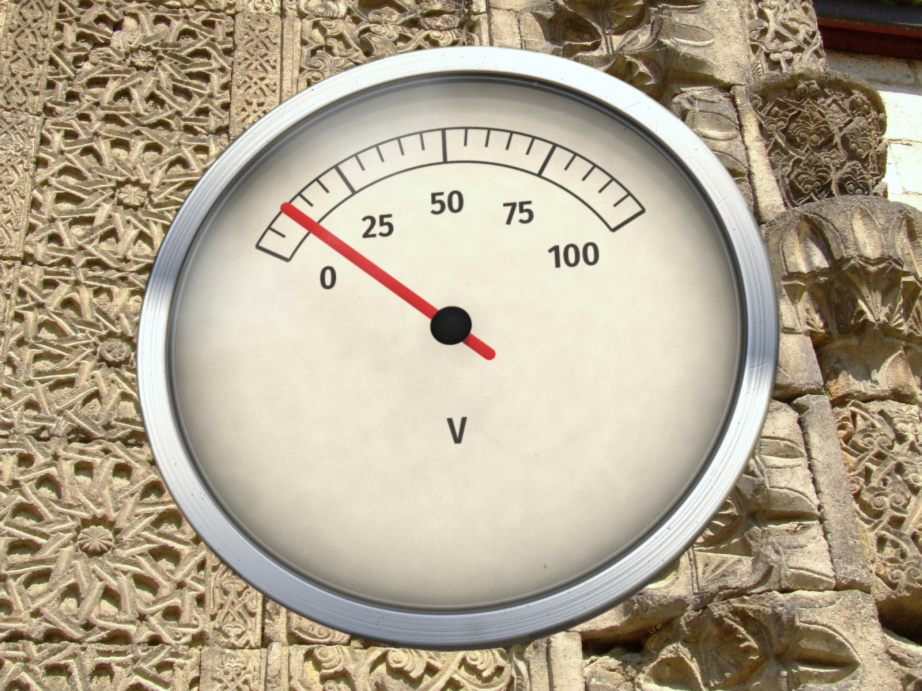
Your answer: 10 V
